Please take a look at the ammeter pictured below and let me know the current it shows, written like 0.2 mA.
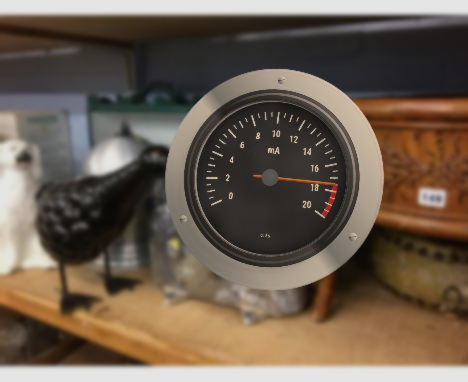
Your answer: 17.5 mA
